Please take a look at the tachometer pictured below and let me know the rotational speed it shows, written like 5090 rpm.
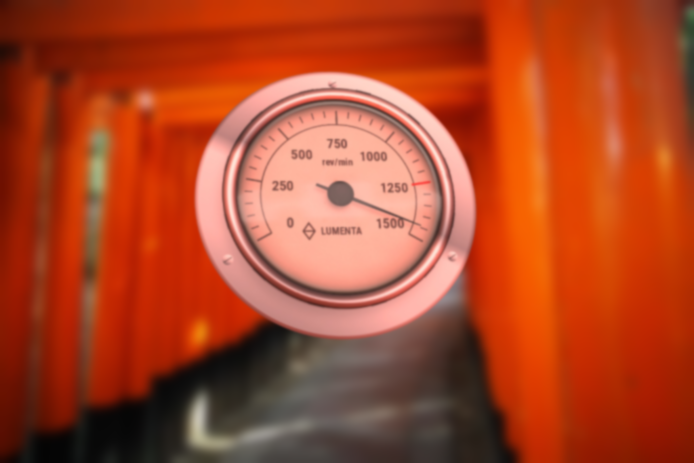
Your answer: 1450 rpm
